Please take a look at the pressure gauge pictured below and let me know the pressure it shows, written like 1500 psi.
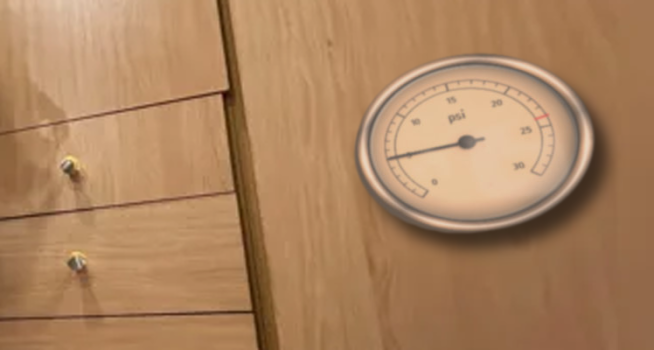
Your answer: 5 psi
